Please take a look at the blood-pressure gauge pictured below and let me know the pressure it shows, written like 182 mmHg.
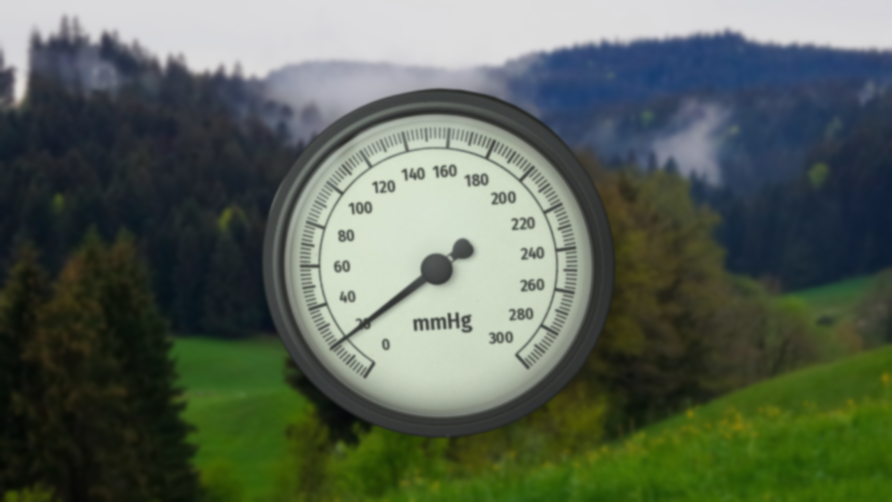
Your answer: 20 mmHg
